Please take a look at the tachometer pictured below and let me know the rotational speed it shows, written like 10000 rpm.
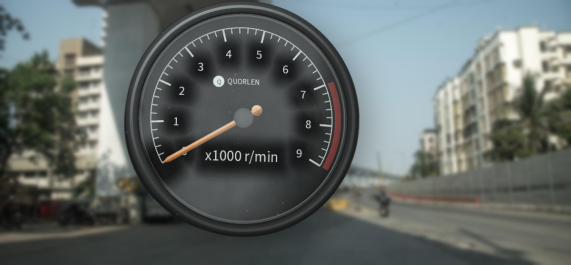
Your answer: 0 rpm
